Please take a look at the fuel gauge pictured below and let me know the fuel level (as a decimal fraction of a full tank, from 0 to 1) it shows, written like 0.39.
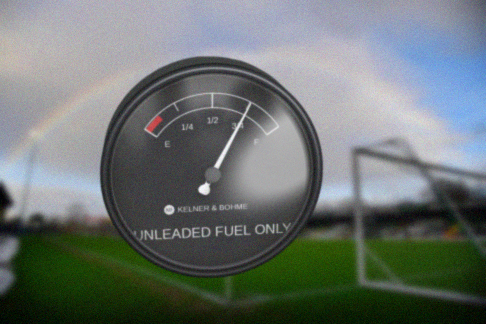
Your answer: 0.75
